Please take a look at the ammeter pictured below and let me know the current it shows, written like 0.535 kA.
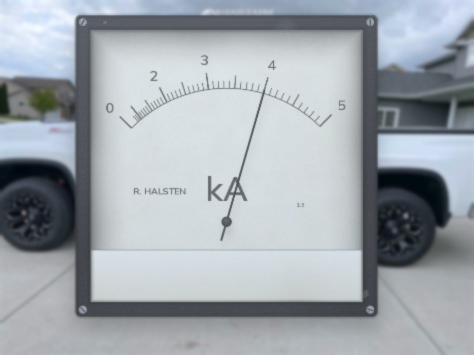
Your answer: 4 kA
